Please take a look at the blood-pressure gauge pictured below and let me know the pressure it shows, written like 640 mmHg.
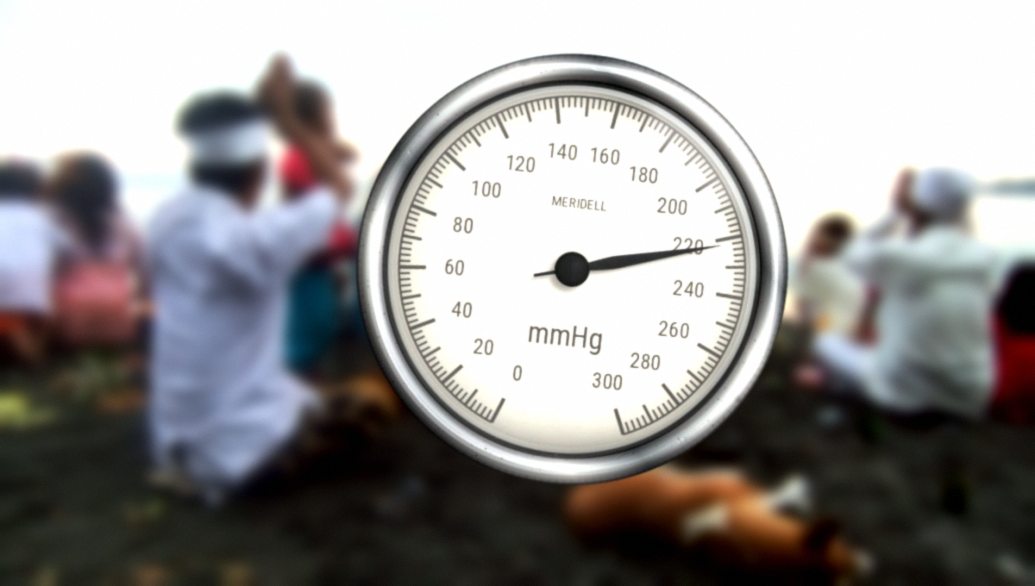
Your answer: 222 mmHg
